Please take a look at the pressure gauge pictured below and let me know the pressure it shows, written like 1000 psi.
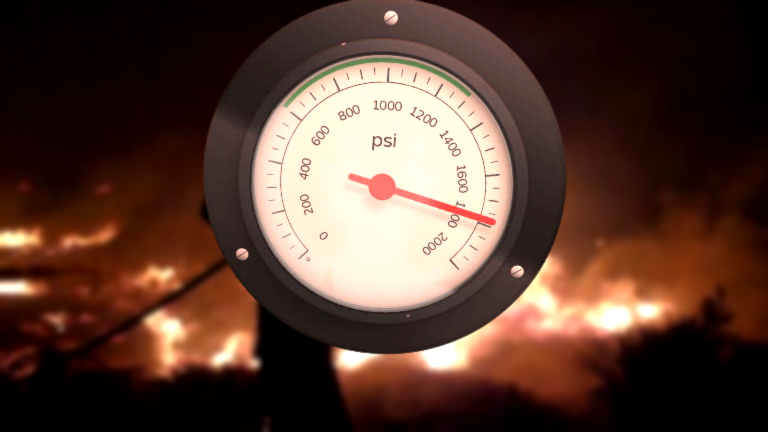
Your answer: 1775 psi
